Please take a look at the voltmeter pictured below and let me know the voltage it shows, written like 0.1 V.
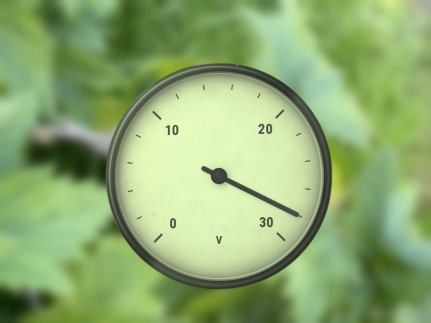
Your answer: 28 V
